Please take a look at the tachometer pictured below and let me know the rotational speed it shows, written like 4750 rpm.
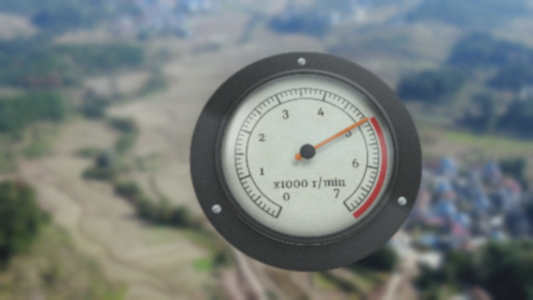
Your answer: 5000 rpm
